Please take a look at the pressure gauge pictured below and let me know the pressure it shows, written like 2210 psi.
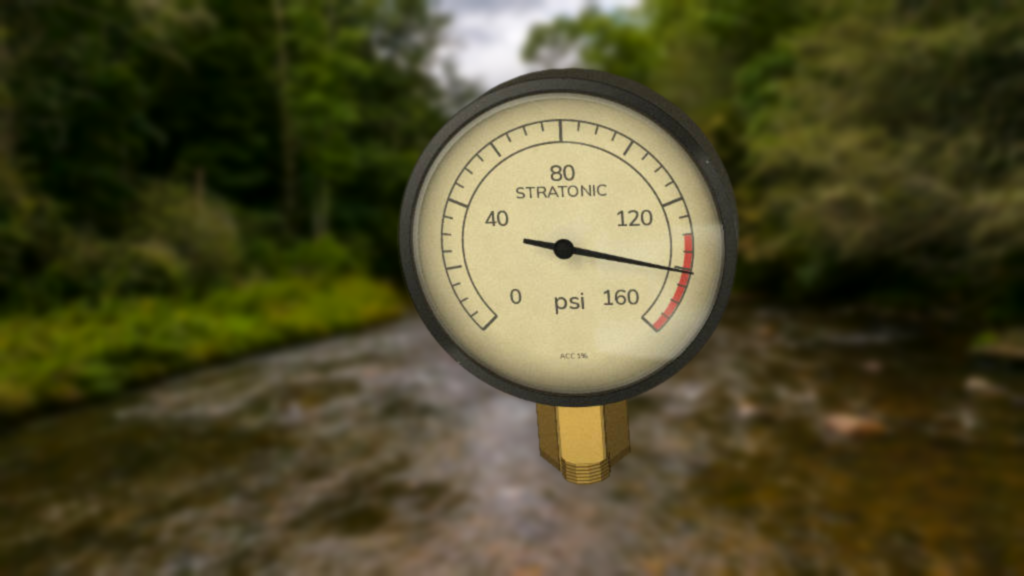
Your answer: 140 psi
